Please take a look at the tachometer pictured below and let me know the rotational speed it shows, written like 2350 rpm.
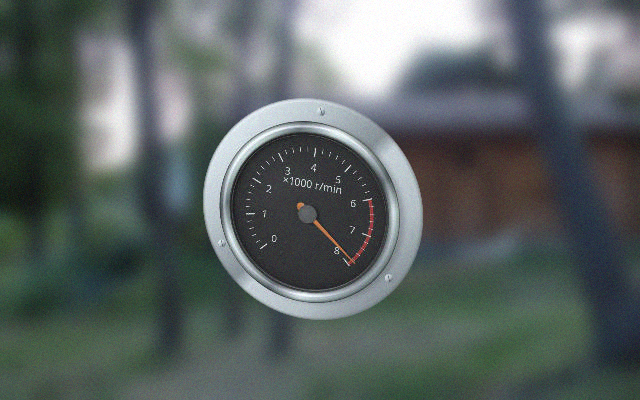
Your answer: 7800 rpm
